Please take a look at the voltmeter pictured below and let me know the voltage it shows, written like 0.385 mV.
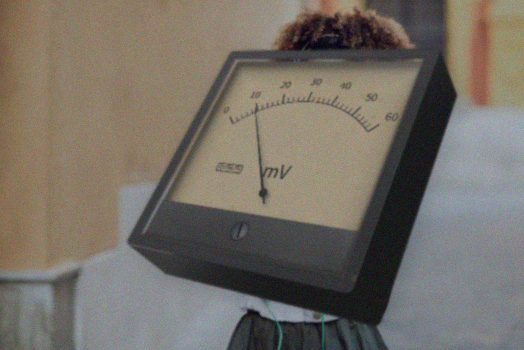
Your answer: 10 mV
